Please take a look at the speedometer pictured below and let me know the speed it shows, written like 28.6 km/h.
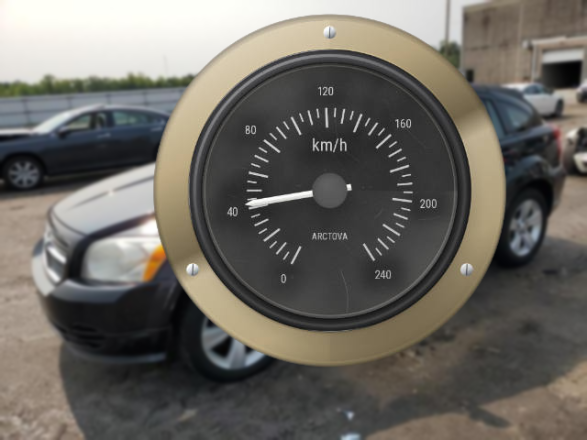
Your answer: 42.5 km/h
